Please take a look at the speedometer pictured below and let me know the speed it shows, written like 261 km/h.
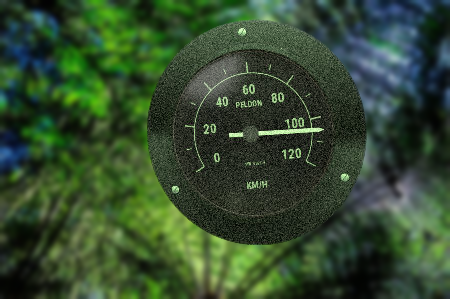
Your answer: 105 km/h
